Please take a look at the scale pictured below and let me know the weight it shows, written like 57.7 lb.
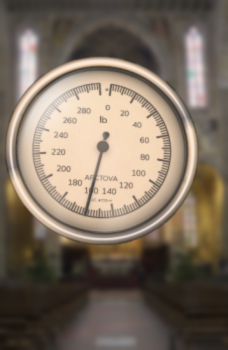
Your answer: 160 lb
